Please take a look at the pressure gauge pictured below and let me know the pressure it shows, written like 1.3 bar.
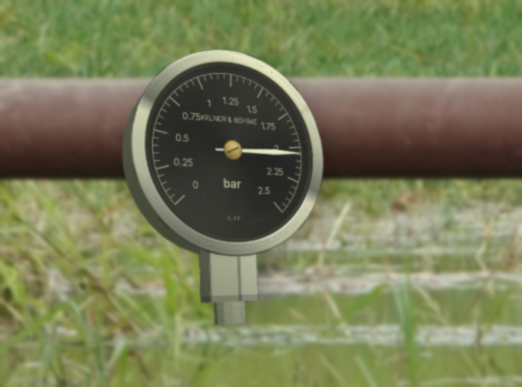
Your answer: 2.05 bar
